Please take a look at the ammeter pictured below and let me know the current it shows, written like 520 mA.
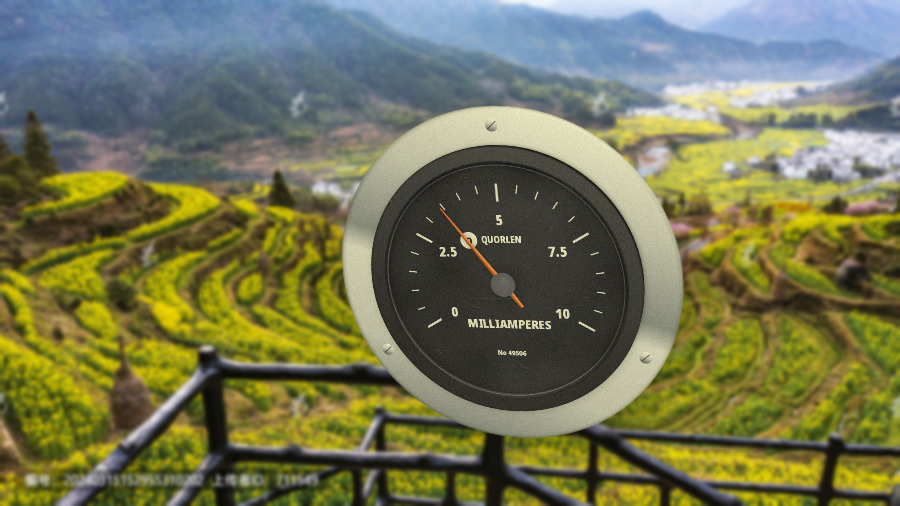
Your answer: 3.5 mA
